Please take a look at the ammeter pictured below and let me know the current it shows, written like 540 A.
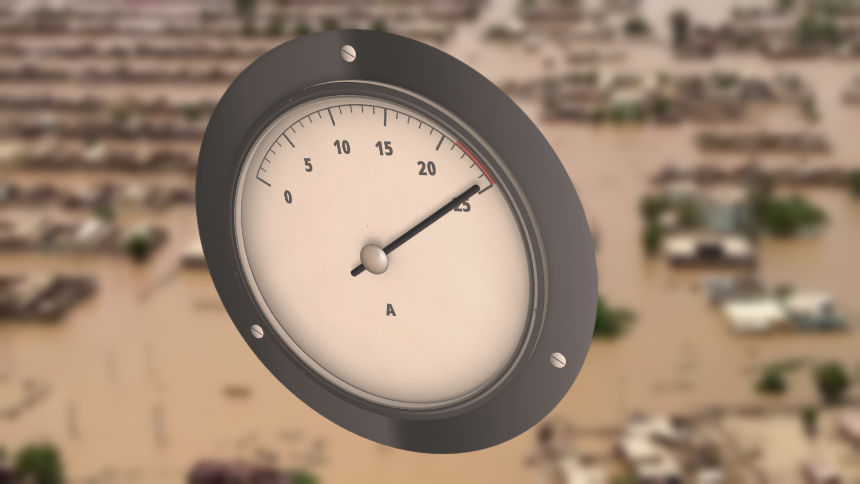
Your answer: 24.5 A
